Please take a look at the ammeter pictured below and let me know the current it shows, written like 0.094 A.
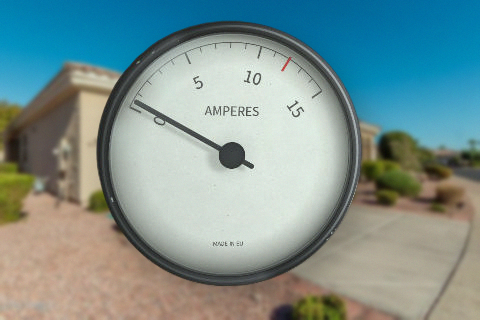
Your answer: 0.5 A
